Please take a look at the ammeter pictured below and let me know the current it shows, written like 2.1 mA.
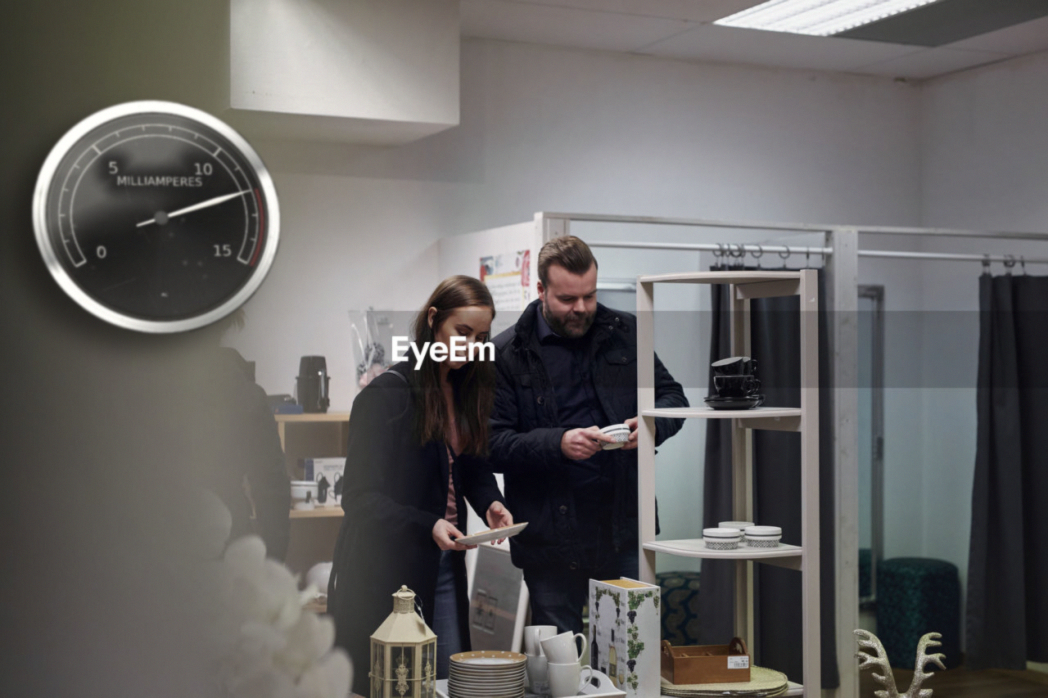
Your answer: 12 mA
